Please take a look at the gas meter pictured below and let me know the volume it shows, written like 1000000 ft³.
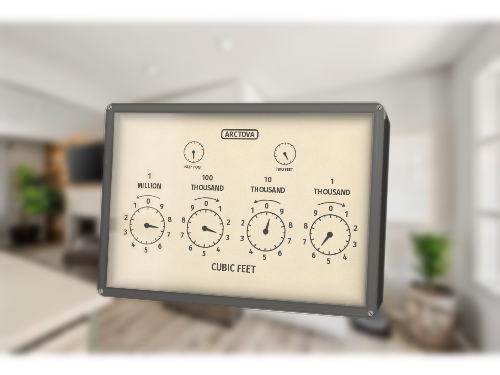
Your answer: 729600 ft³
